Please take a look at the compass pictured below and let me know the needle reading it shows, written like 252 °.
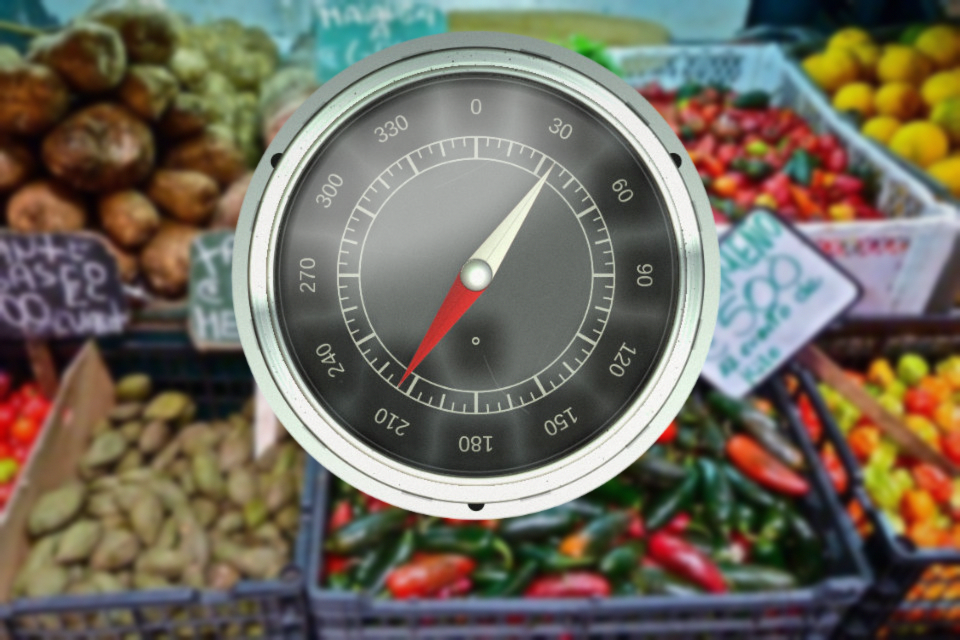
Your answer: 215 °
